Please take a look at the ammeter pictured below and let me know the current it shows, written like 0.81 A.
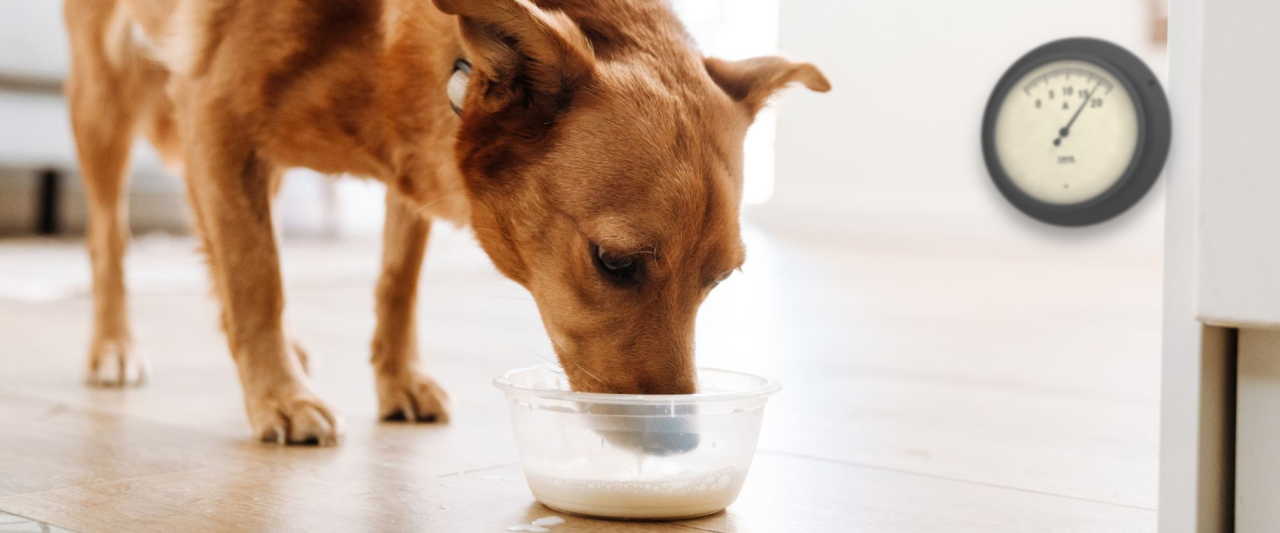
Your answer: 17.5 A
